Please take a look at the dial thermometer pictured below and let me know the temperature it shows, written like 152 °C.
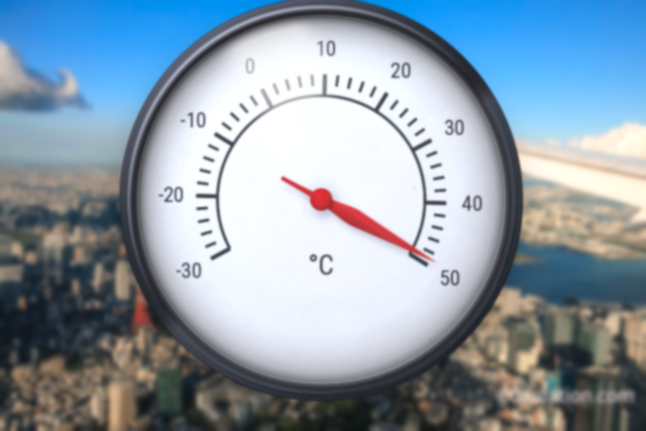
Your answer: 49 °C
